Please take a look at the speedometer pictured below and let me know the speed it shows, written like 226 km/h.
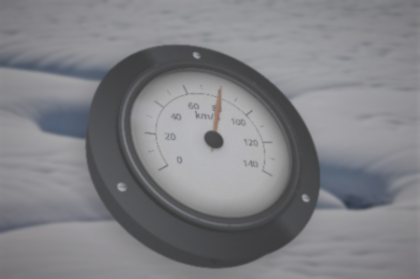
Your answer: 80 km/h
